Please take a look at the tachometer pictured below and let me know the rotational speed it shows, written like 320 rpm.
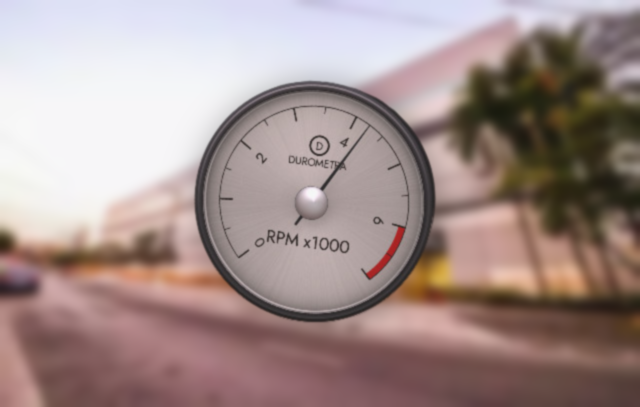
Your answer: 4250 rpm
